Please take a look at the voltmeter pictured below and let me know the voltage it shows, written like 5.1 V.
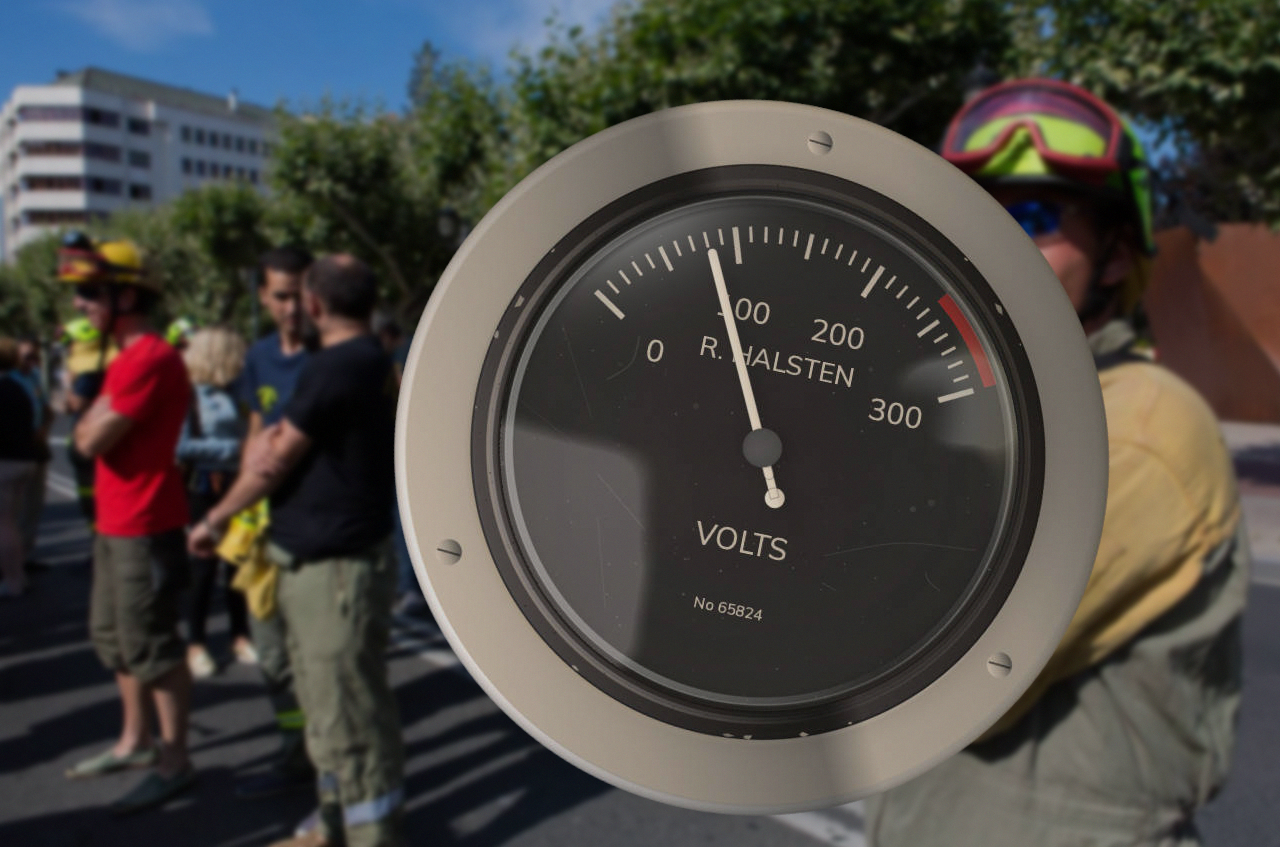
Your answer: 80 V
